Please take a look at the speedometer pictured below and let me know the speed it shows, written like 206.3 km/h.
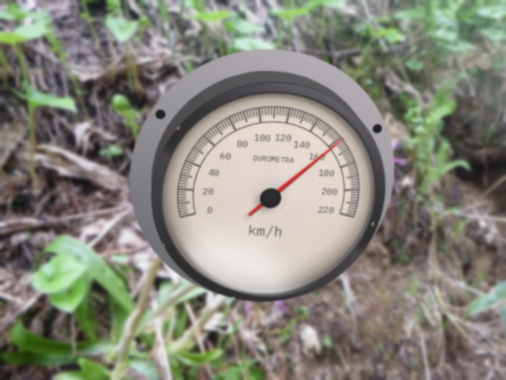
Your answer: 160 km/h
